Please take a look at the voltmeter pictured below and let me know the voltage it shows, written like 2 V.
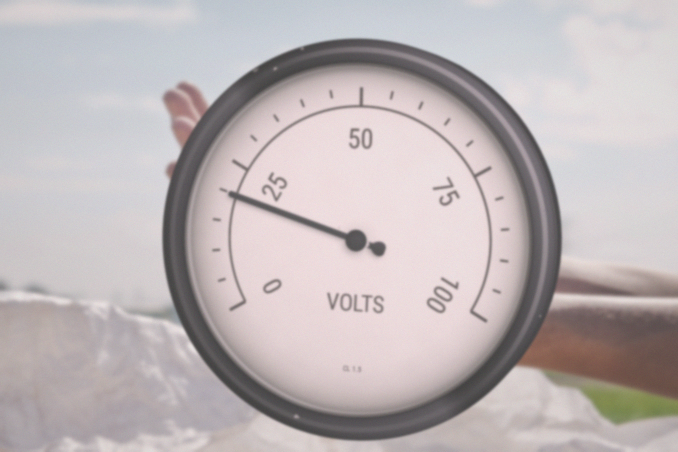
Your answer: 20 V
